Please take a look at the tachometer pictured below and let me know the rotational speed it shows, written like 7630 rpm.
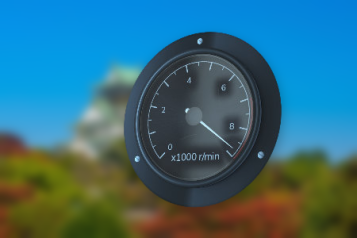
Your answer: 8750 rpm
